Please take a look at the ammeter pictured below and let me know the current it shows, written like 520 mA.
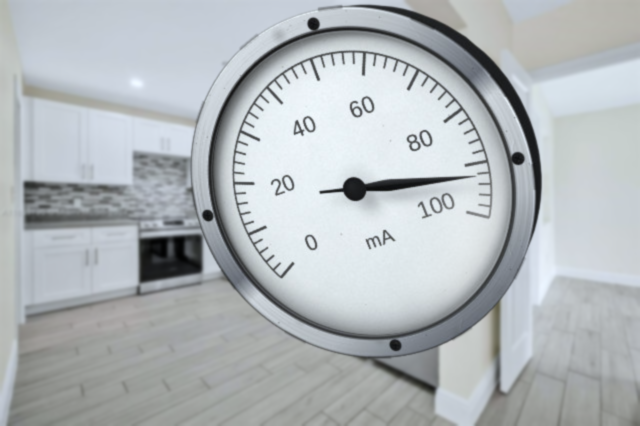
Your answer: 92 mA
